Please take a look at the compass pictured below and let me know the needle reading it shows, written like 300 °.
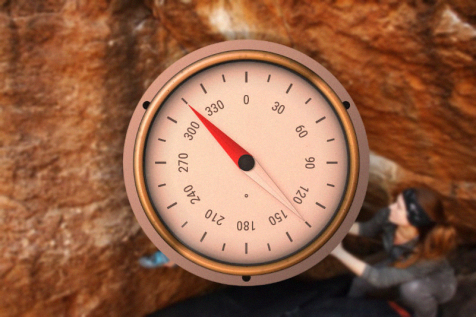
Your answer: 315 °
